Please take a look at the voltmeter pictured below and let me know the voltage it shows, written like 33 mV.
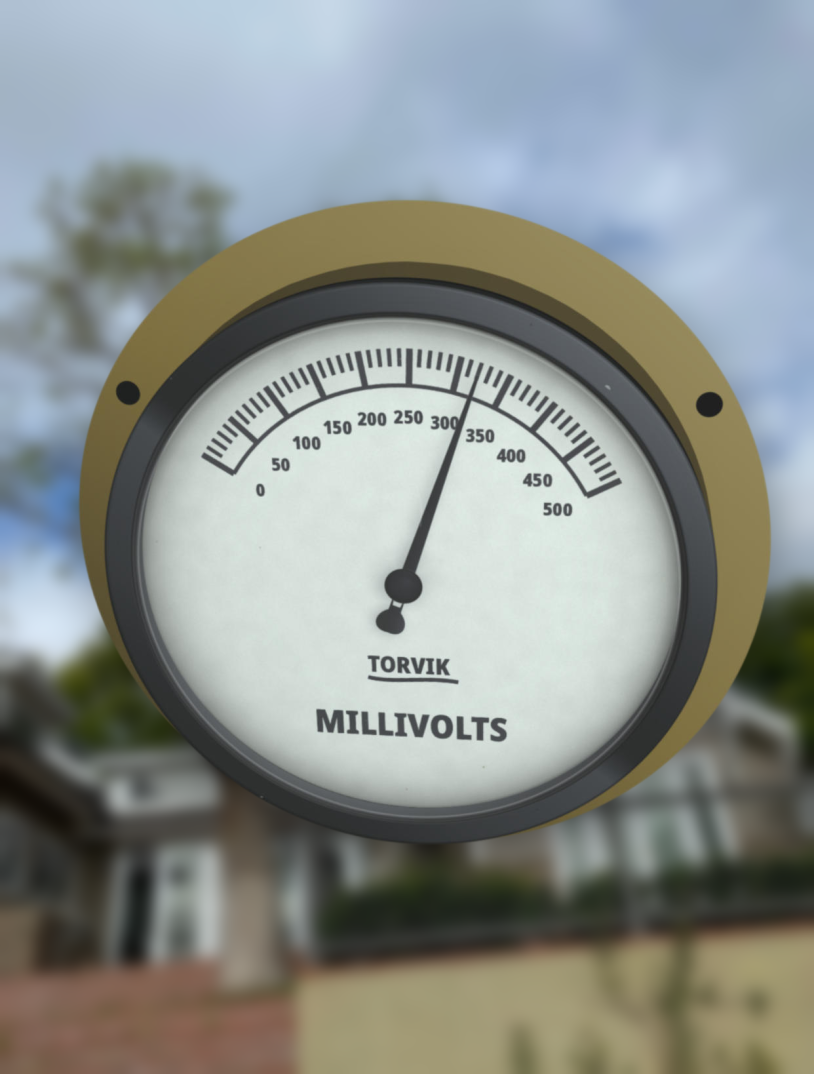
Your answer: 320 mV
